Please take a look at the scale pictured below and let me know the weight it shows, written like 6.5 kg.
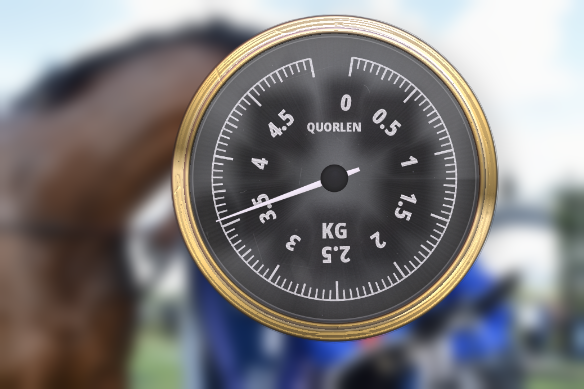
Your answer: 3.55 kg
